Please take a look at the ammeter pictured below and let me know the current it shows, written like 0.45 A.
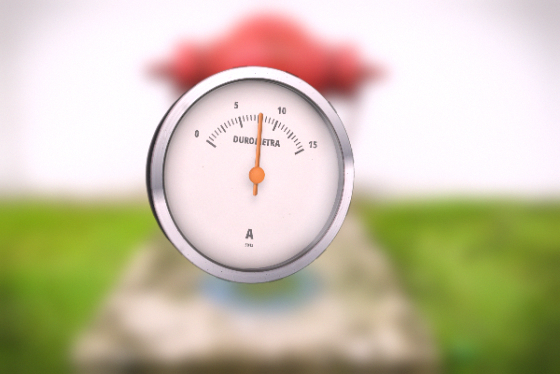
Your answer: 7.5 A
